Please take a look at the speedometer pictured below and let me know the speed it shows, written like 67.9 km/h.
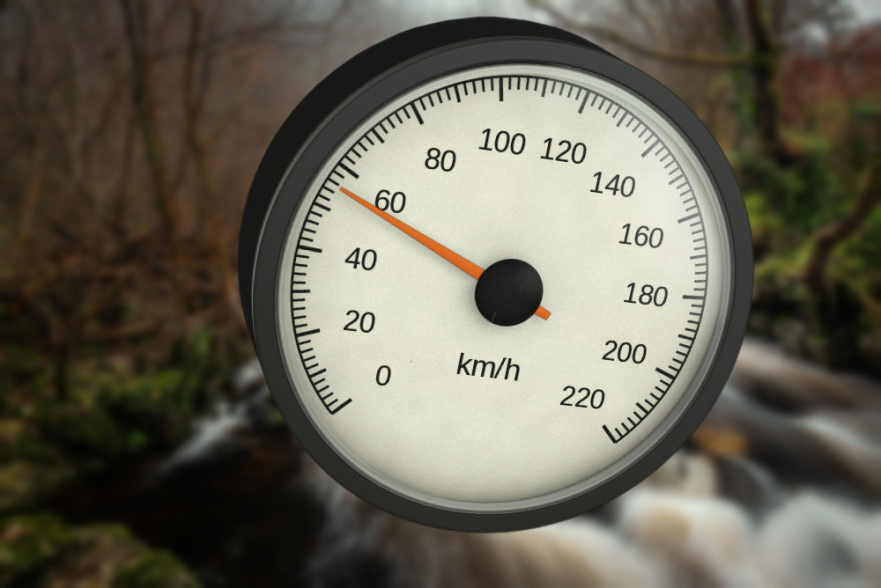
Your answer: 56 km/h
